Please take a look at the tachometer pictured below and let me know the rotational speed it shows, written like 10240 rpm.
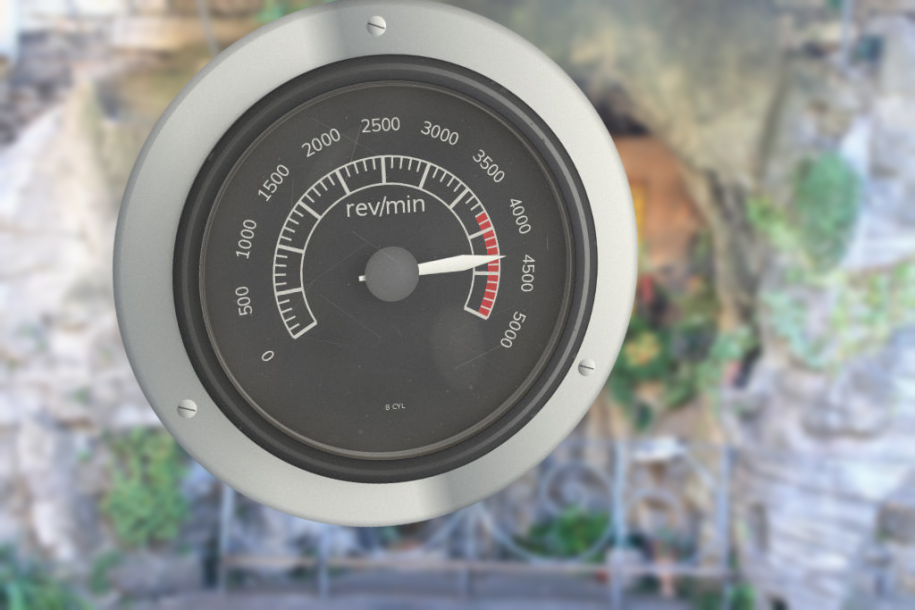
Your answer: 4300 rpm
